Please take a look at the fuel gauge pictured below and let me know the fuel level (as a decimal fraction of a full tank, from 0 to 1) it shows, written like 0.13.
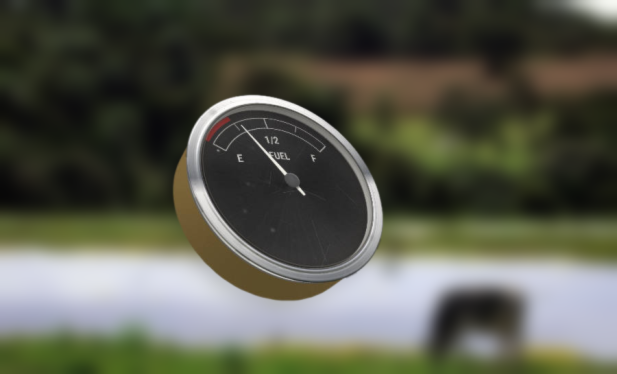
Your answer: 0.25
